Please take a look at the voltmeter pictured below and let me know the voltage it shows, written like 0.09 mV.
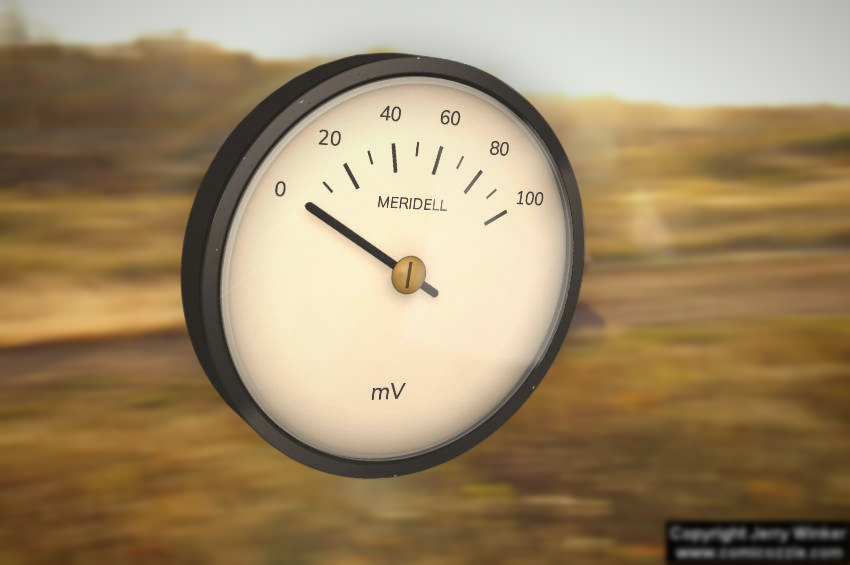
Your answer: 0 mV
